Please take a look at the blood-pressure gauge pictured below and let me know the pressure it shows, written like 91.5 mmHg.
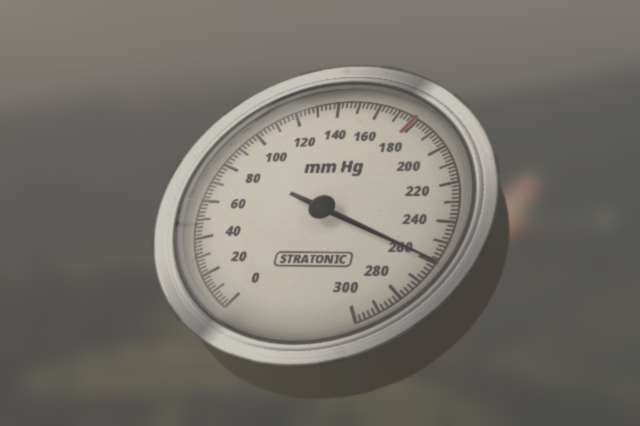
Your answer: 260 mmHg
